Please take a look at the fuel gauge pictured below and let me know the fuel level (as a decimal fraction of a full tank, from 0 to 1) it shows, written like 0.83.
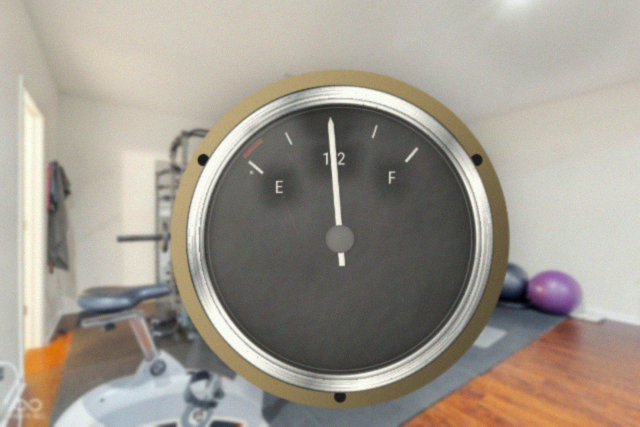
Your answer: 0.5
